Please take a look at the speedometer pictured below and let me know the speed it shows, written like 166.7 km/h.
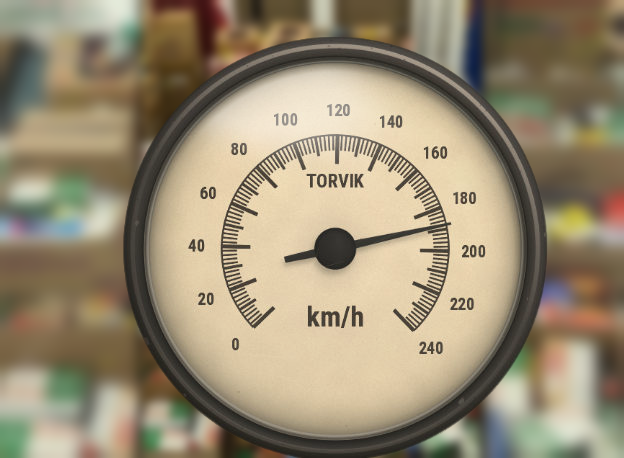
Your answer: 188 km/h
